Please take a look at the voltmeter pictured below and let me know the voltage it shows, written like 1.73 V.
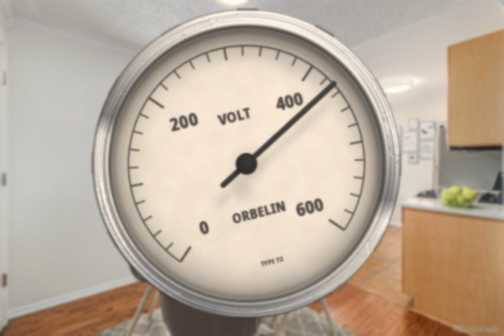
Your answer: 430 V
